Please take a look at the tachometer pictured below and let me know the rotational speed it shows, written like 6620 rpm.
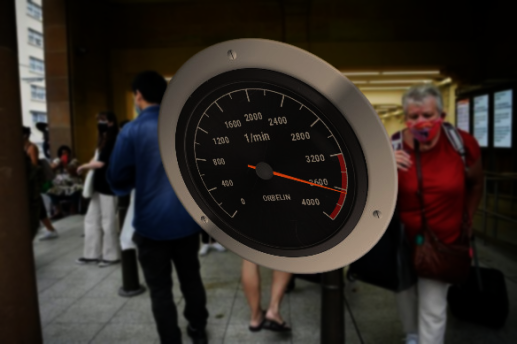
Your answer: 3600 rpm
